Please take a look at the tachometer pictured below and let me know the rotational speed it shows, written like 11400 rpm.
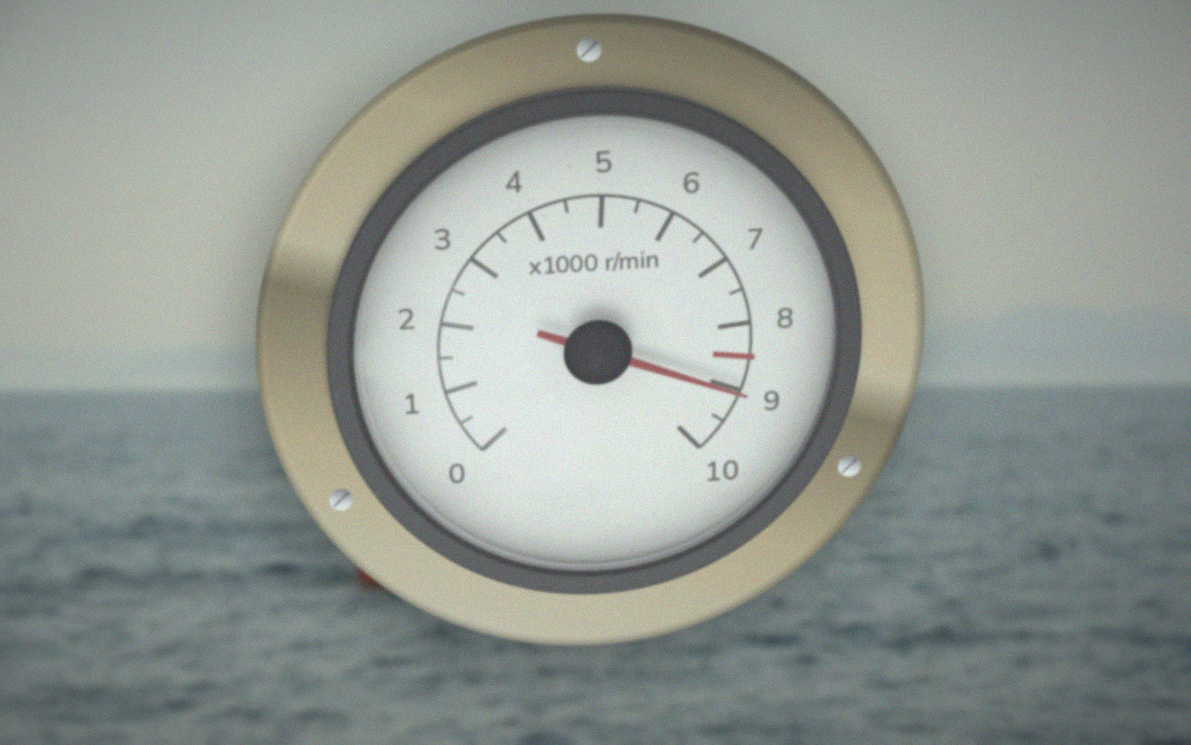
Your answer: 9000 rpm
